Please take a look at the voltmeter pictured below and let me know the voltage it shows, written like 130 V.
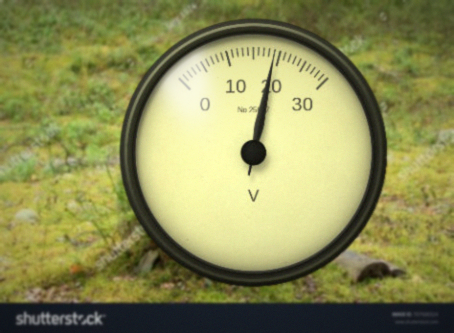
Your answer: 19 V
